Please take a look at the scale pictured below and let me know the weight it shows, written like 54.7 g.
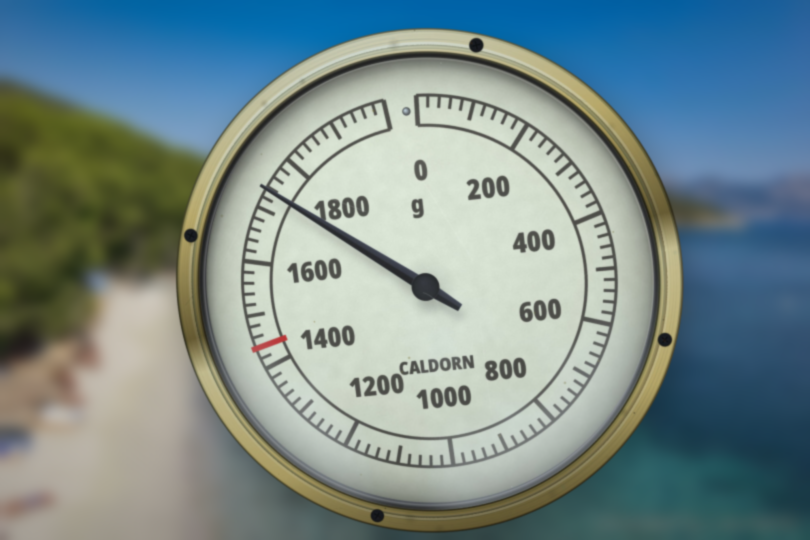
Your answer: 1740 g
